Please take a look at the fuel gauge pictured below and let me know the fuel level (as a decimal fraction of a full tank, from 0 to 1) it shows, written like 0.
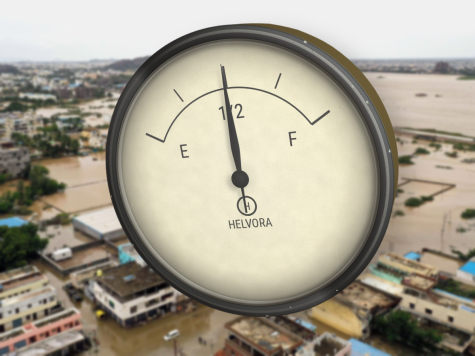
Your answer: 0.5
